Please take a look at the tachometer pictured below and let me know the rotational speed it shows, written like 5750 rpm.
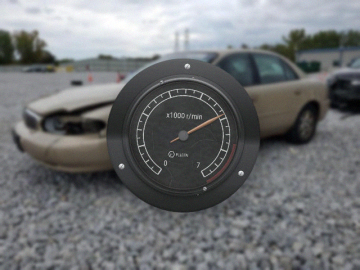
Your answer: 4875 rpm
